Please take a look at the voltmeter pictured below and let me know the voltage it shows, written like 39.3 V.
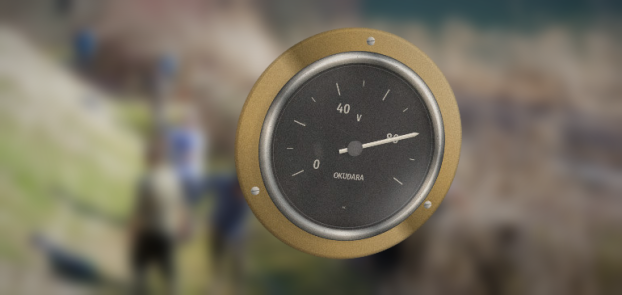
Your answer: 80 V
